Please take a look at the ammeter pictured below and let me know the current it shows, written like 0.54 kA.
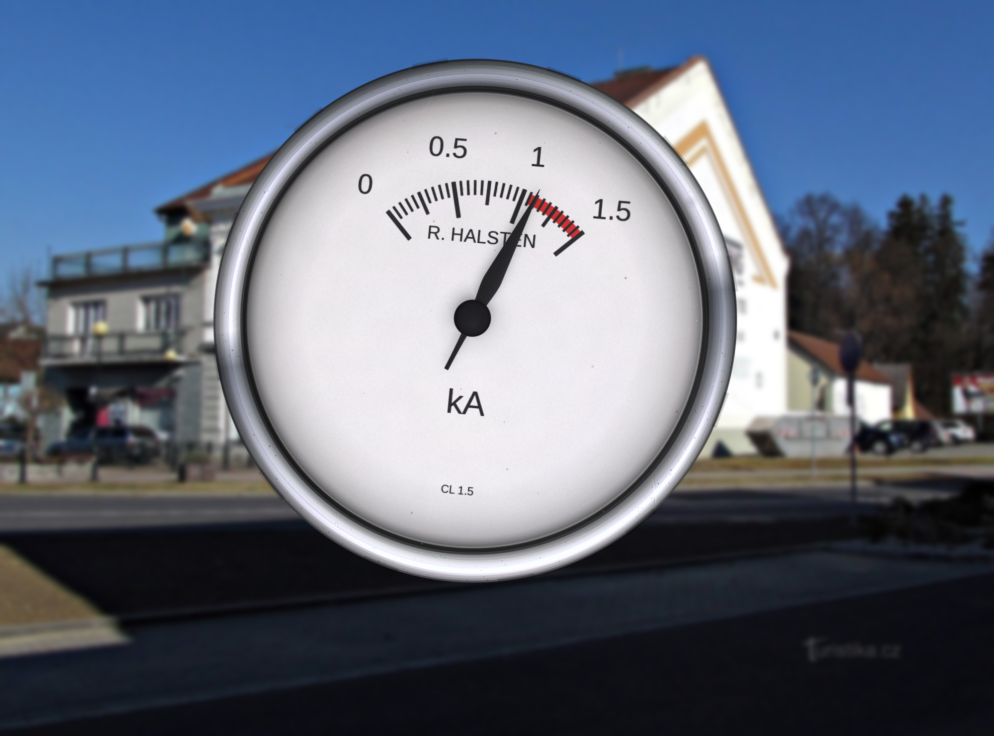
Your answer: 1.1 kA
